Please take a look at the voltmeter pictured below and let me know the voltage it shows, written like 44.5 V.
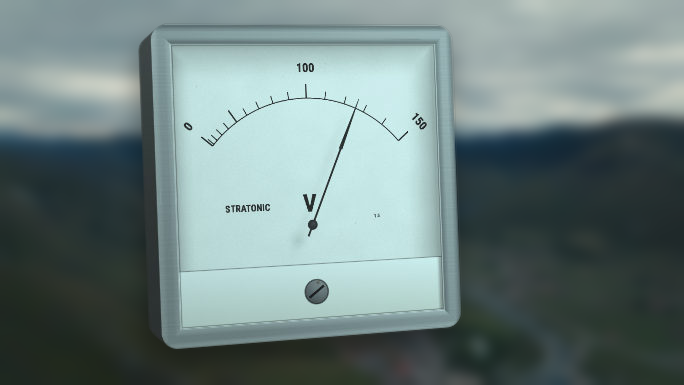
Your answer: 125 V
